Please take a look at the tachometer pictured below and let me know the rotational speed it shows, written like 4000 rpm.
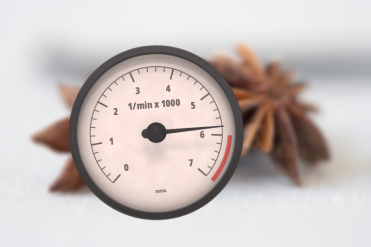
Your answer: 5800 rpm
